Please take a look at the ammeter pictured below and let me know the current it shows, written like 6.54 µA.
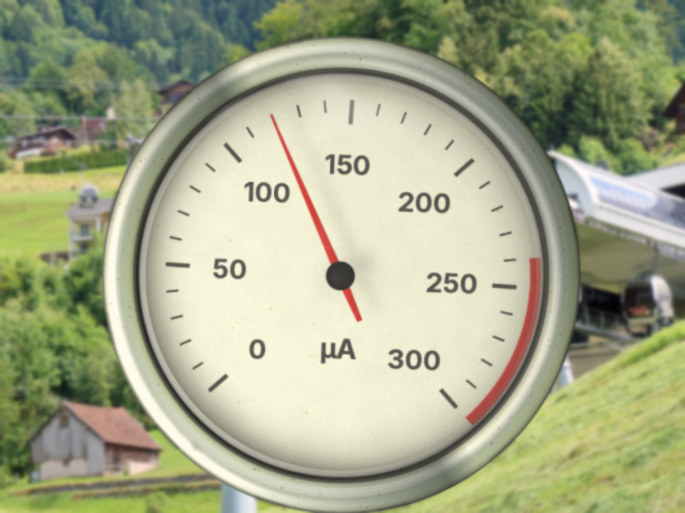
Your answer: 120 µA
